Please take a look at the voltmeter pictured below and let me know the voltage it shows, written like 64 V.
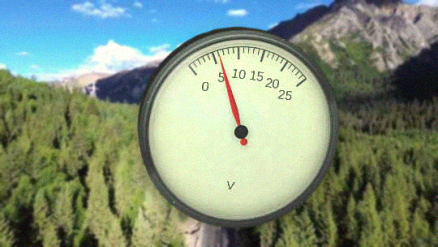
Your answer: 6 V
